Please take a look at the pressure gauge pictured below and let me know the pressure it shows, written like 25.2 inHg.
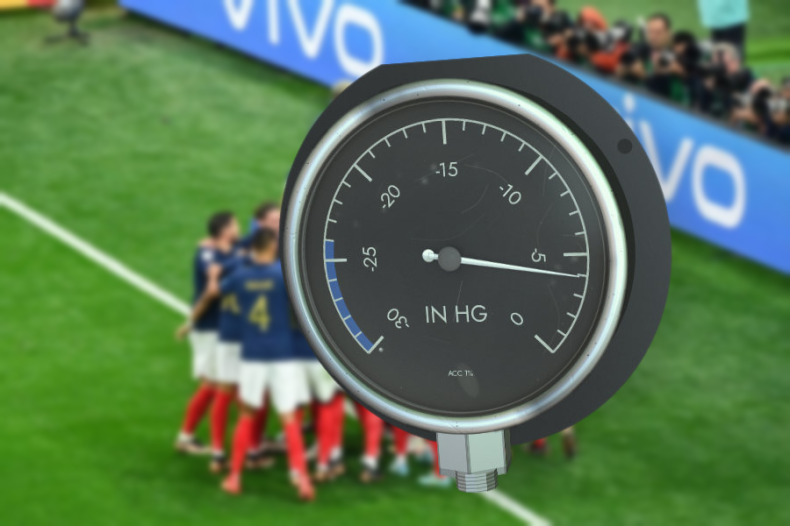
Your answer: -4 inHg
